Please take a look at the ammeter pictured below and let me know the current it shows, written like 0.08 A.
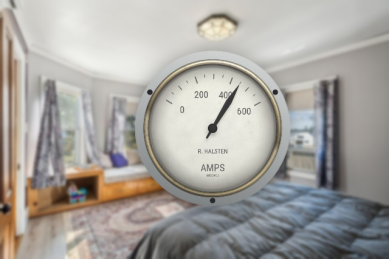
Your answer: 450 A
